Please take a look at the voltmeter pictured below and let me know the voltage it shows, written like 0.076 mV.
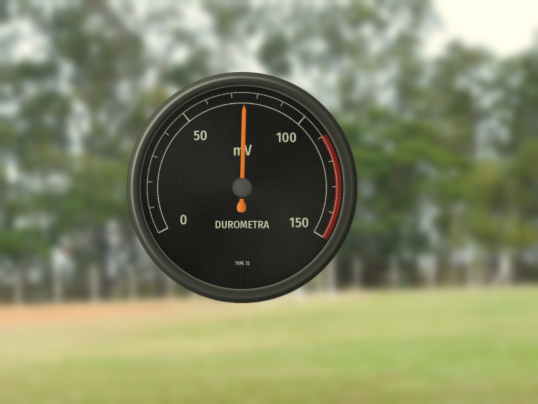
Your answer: 75 mV
